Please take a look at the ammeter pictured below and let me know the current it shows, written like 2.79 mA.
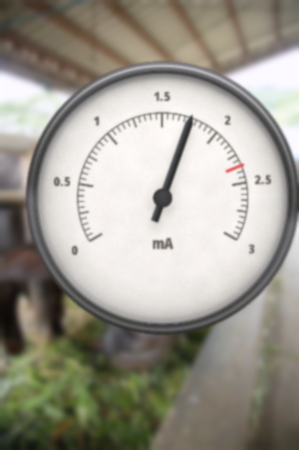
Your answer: 1.75 mA
